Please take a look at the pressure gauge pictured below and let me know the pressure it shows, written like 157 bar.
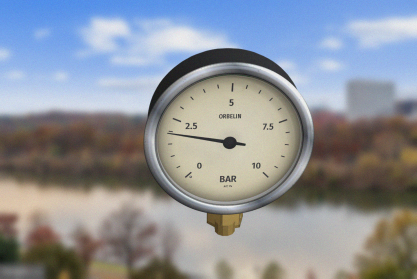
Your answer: 2 bar
